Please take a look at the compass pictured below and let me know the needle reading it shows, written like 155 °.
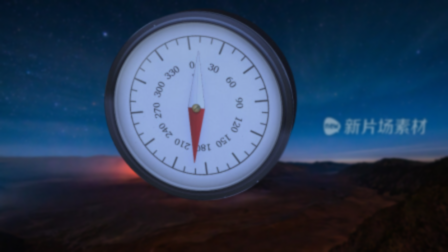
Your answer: 190 °
